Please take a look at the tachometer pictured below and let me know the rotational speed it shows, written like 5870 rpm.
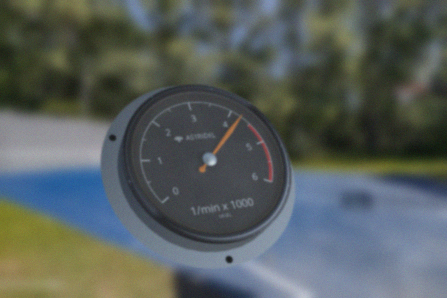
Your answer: 4250 rpm
